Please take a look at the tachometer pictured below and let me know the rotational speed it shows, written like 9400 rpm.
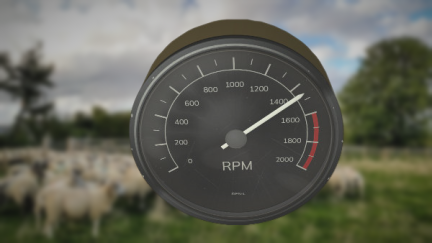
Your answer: 1450 rpm
